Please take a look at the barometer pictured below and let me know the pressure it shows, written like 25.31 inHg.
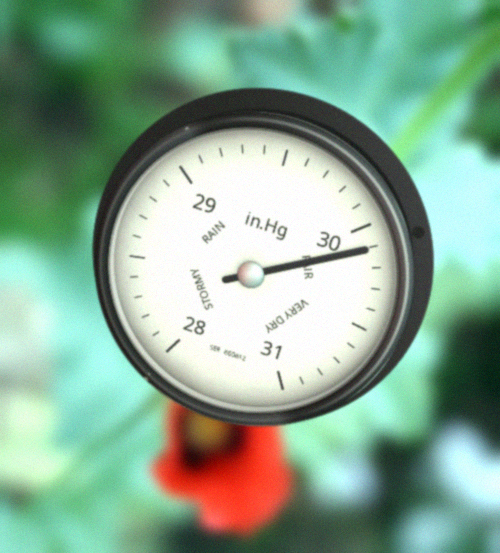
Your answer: 30.1 inHg
